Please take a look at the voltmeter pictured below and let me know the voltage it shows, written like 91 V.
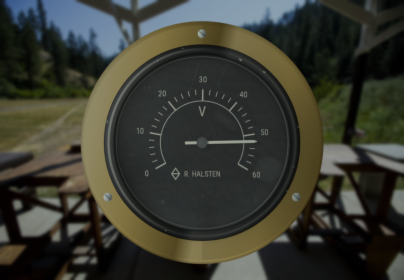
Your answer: 52 V
